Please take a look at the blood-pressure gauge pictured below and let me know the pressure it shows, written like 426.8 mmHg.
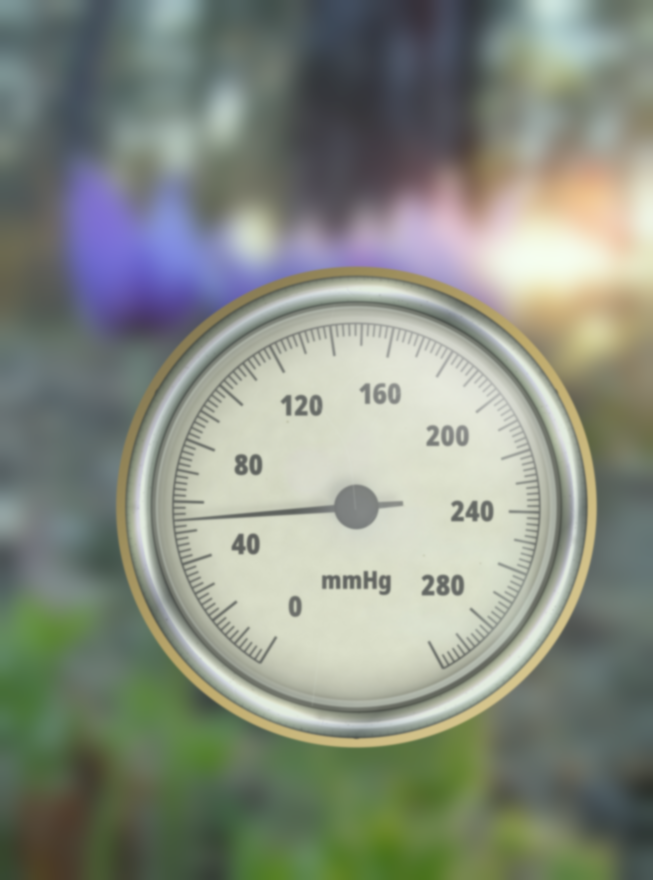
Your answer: 54 mmHg
